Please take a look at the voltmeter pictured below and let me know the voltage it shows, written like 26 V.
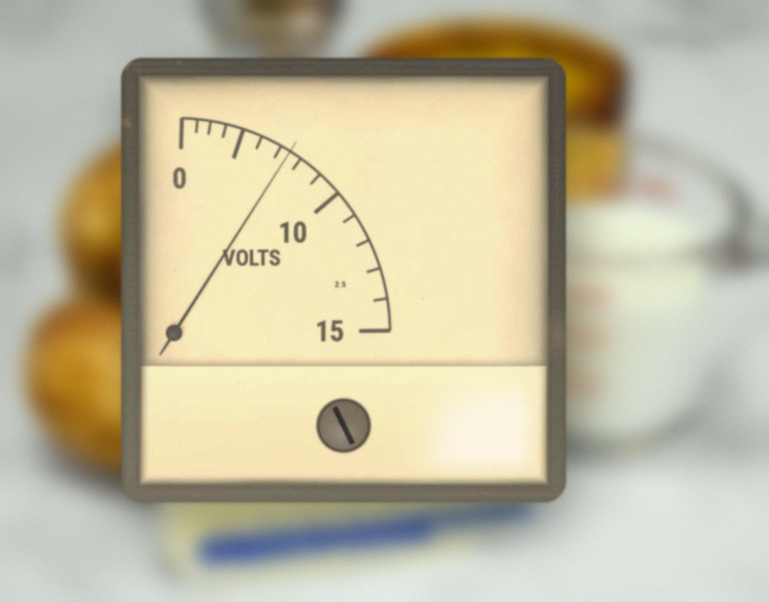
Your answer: 7.5 V
